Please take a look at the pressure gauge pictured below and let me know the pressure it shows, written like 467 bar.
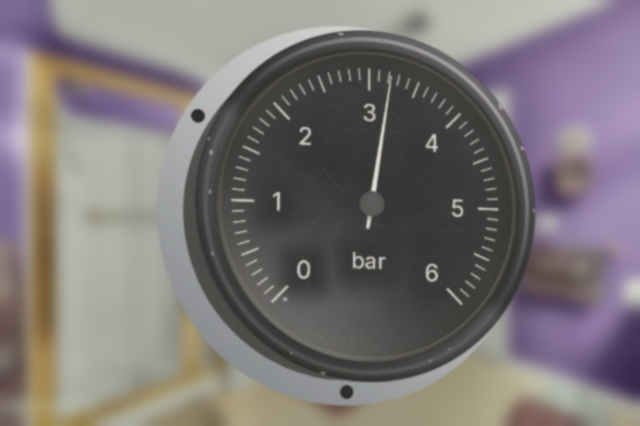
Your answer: 3.2 bar
